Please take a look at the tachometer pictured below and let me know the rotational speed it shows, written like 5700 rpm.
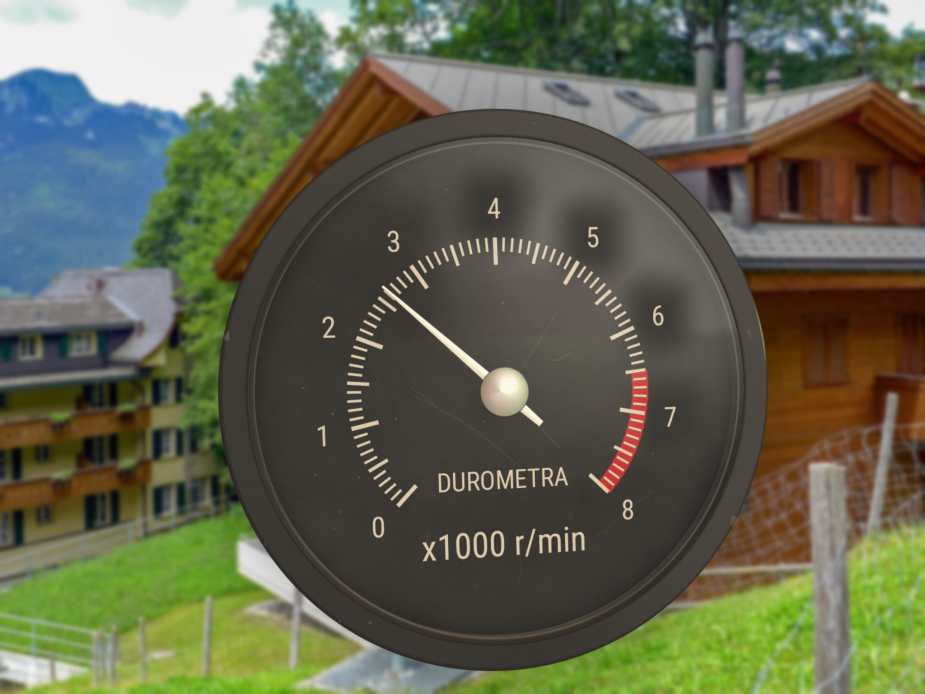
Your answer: 2600 rpm
